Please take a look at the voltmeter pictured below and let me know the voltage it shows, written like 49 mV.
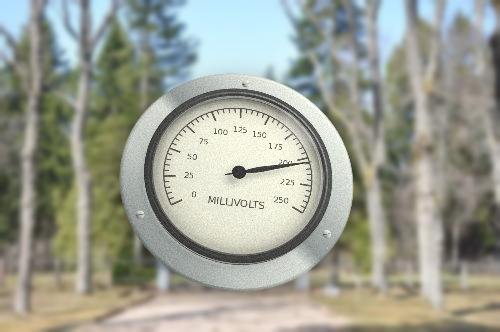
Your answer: 205 mV
